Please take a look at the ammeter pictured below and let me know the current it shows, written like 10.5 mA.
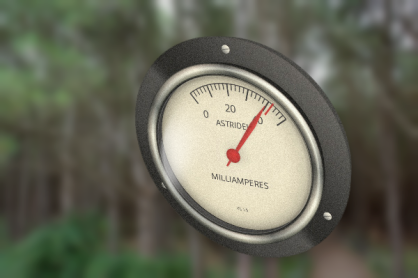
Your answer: 40 mA
